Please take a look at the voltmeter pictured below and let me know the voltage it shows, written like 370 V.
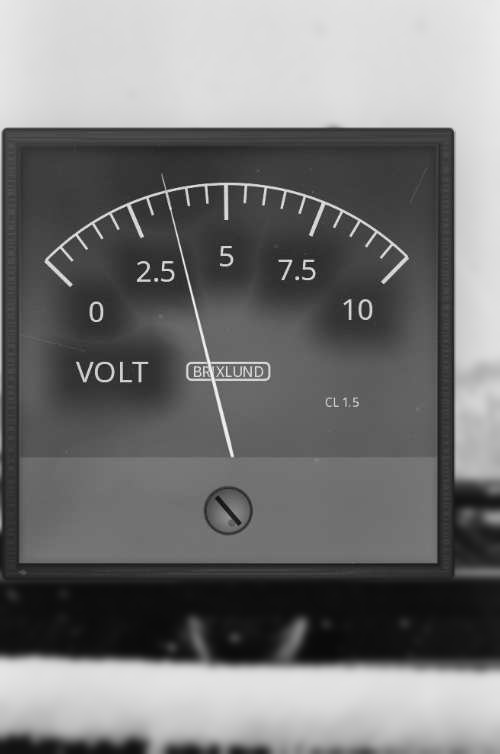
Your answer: 3.5 V
